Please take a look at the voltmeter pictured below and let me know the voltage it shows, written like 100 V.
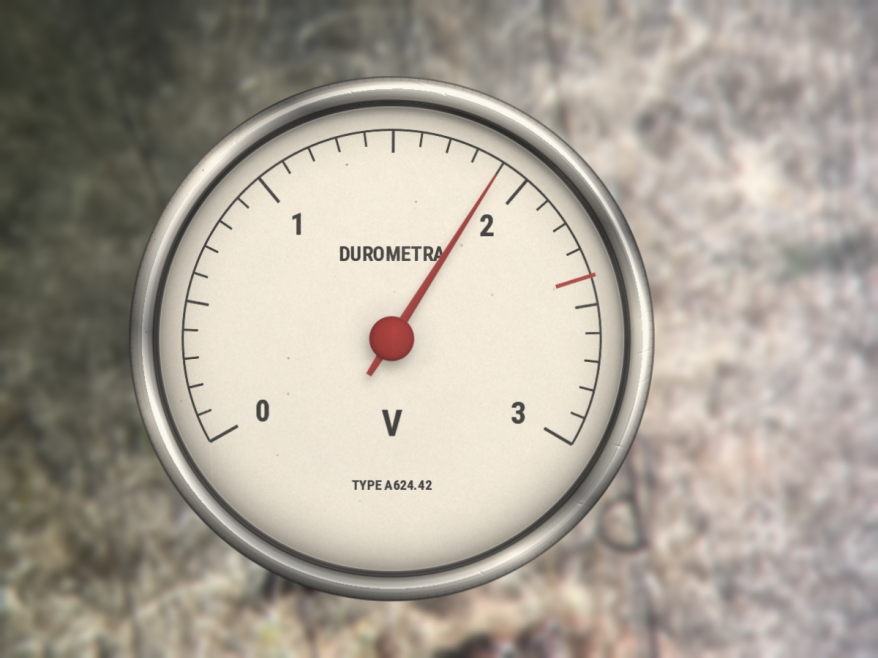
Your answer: 1.9 V
